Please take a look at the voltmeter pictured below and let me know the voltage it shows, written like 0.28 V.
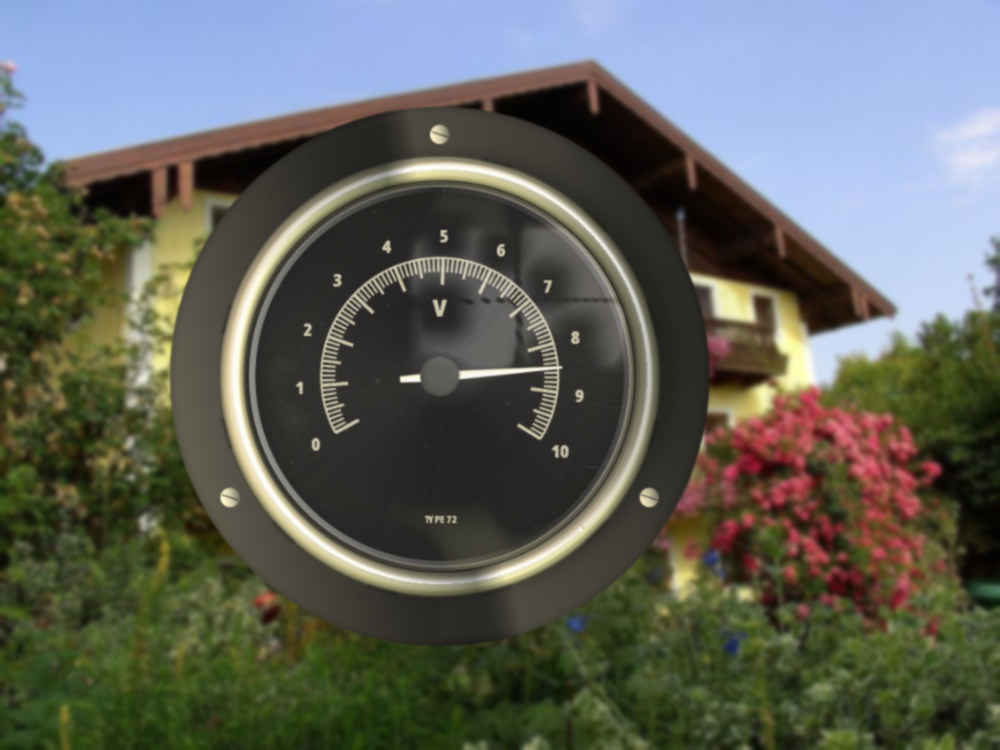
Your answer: 8.5 V
